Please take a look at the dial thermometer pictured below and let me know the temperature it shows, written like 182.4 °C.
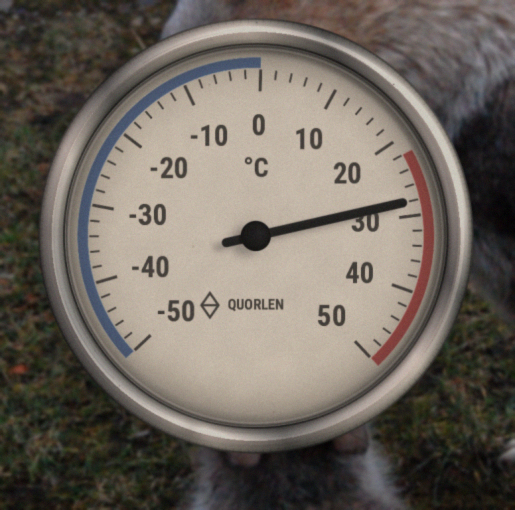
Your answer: 28 °C
